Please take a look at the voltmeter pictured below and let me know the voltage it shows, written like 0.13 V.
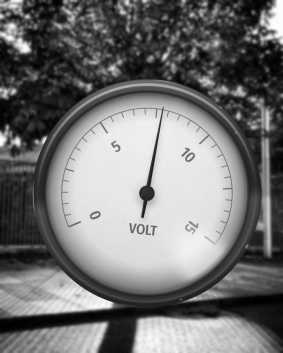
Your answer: 7.75 V
